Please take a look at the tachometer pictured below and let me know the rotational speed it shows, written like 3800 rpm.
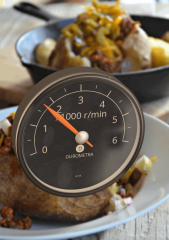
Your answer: 1750 rpm
